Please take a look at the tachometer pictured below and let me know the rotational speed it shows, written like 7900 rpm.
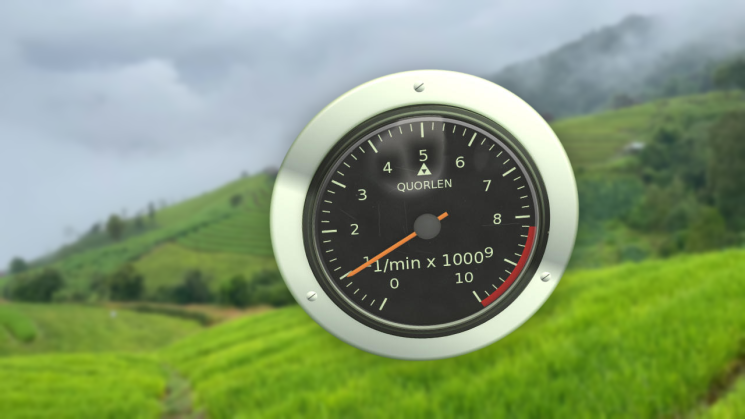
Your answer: 1000 rpm
